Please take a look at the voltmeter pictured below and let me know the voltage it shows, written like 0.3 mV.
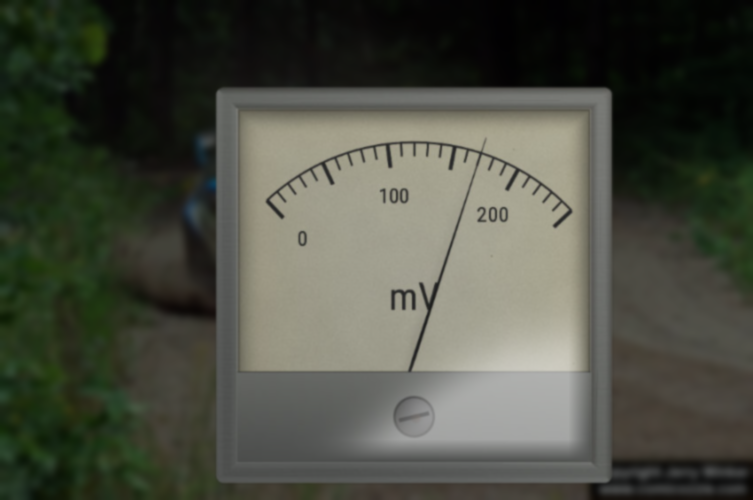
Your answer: 170 mV
